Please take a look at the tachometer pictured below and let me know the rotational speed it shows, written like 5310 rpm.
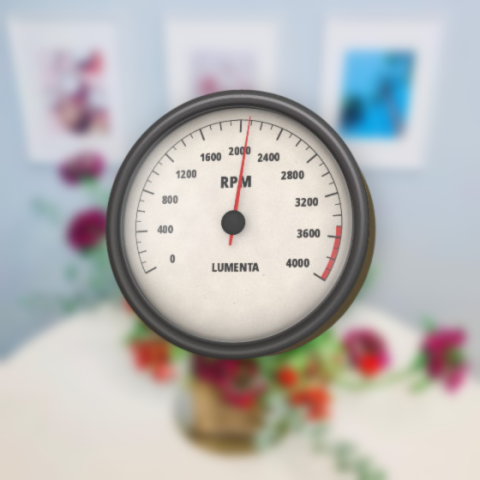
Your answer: 2100 rpm
